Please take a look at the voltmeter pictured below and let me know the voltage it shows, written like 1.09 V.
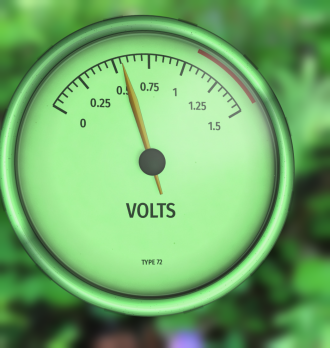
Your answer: 0.55 V
